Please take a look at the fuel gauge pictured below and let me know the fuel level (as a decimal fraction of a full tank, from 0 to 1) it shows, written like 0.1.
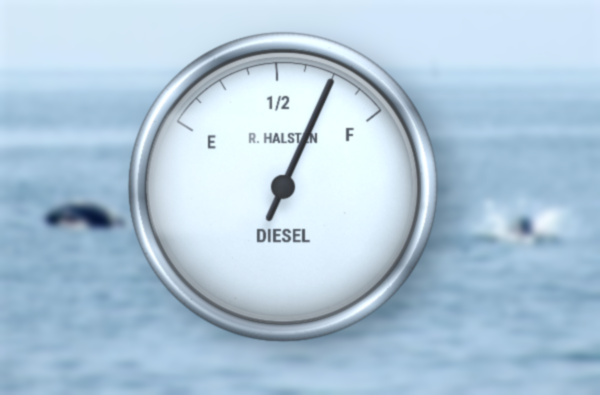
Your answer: 0.75
